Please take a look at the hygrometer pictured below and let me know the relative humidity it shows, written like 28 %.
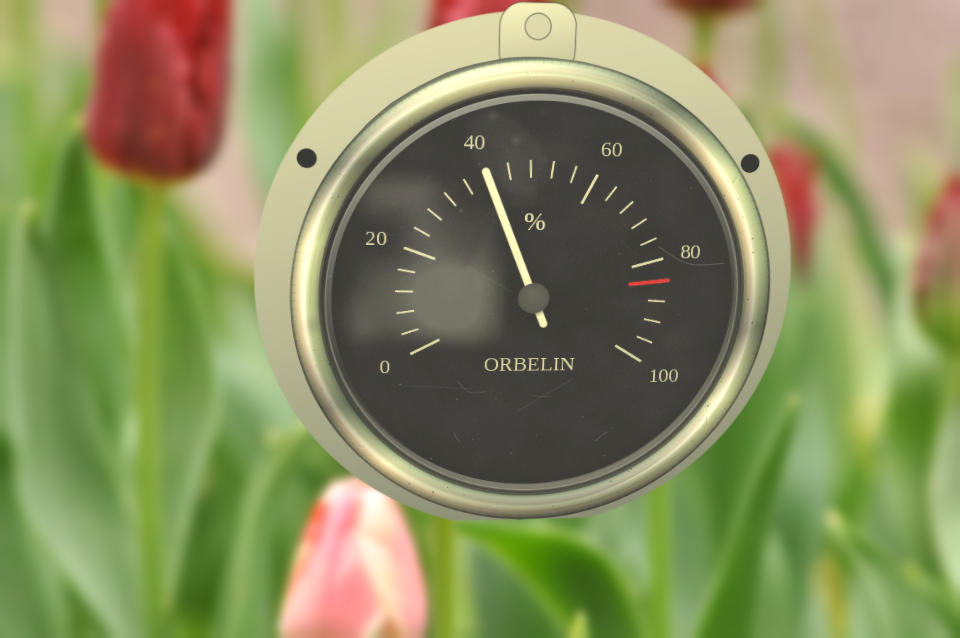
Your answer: 40 %
